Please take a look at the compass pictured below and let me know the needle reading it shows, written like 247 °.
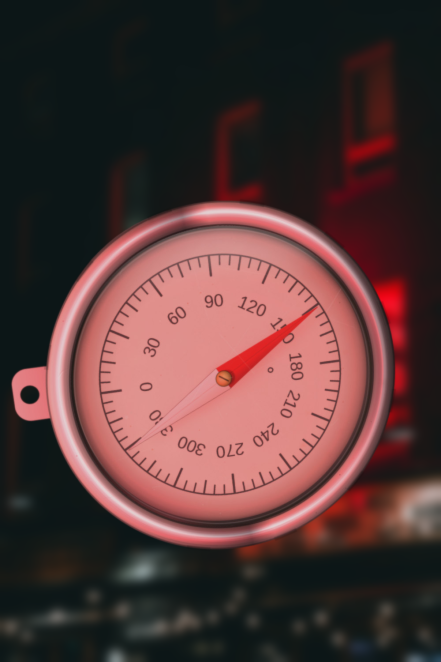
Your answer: 150 °
